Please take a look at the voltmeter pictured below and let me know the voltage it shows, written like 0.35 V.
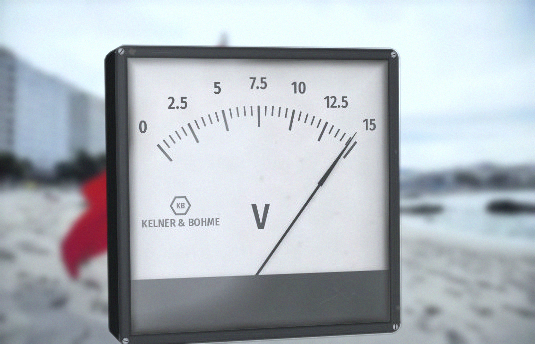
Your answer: 14.5 V
